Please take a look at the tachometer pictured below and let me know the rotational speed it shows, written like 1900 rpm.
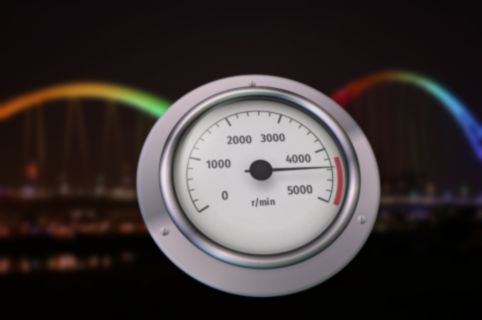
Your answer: 4400 rpm
